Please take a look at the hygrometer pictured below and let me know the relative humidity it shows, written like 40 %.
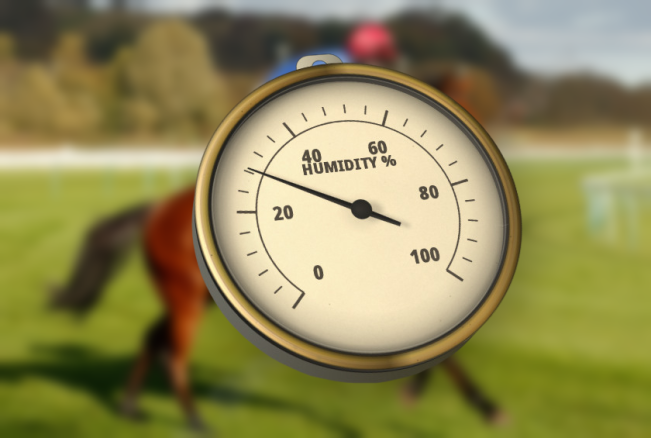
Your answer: 28 %
